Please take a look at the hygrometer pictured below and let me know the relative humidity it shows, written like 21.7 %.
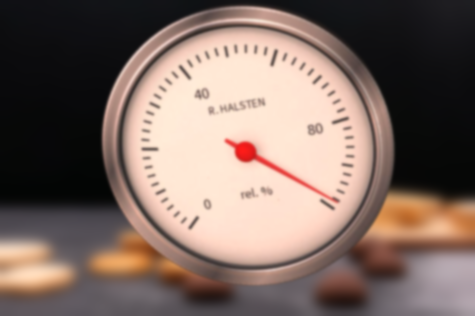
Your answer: 98 %
